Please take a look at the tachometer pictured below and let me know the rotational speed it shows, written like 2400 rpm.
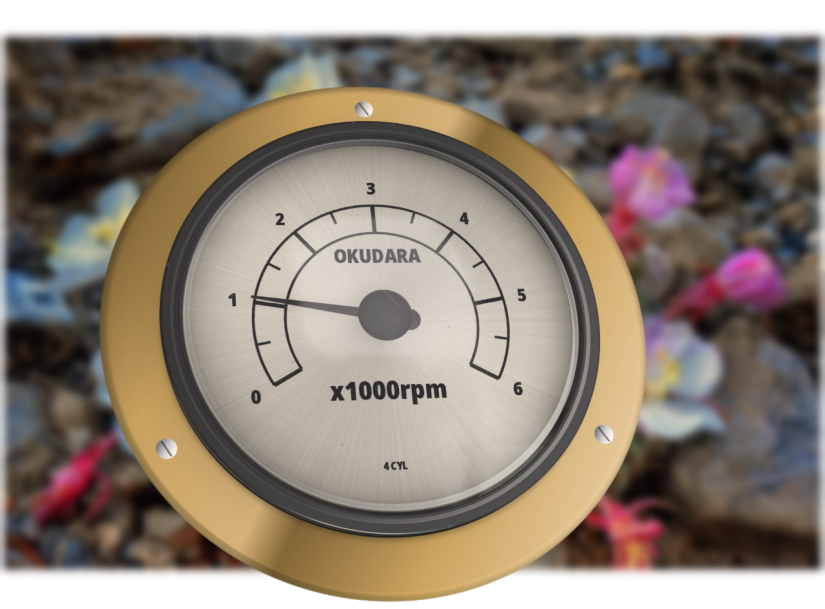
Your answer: 1000 rpm
